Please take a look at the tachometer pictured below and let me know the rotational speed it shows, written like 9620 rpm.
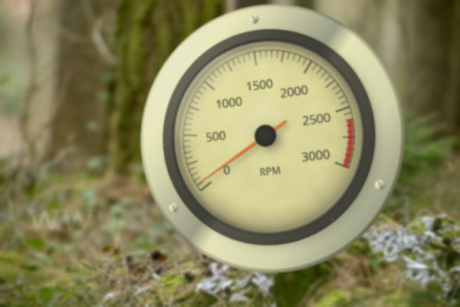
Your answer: 50 rpm
